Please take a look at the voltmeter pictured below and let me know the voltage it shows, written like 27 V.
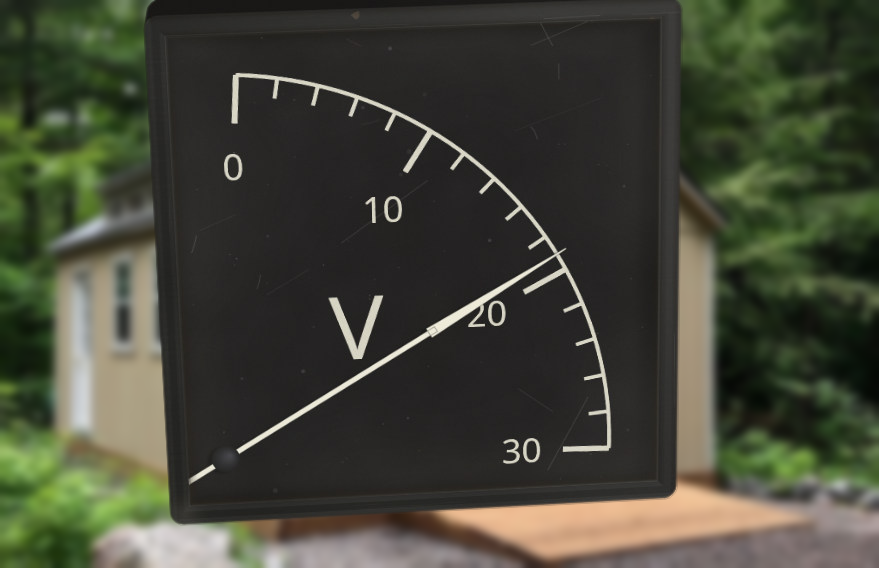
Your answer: 19 V
